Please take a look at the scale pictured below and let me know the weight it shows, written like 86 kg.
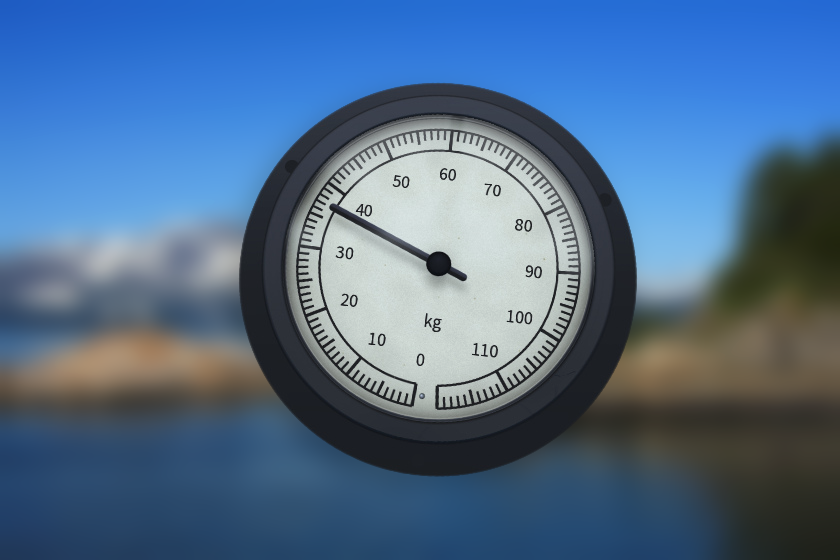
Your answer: 37 kg
